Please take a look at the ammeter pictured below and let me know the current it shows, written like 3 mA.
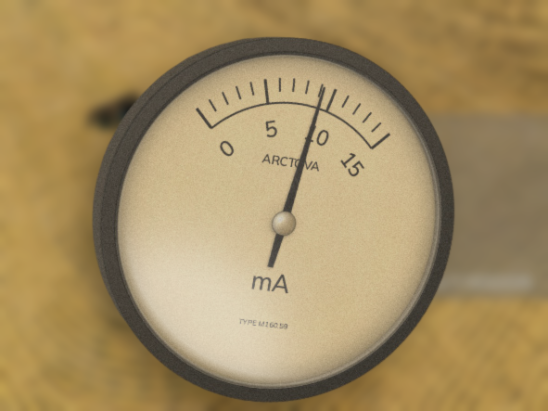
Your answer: 9 mA
